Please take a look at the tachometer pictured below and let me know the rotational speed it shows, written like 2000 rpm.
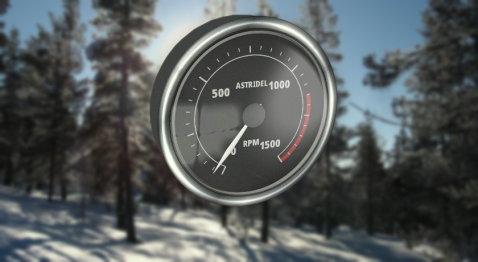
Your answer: 50 rpm
